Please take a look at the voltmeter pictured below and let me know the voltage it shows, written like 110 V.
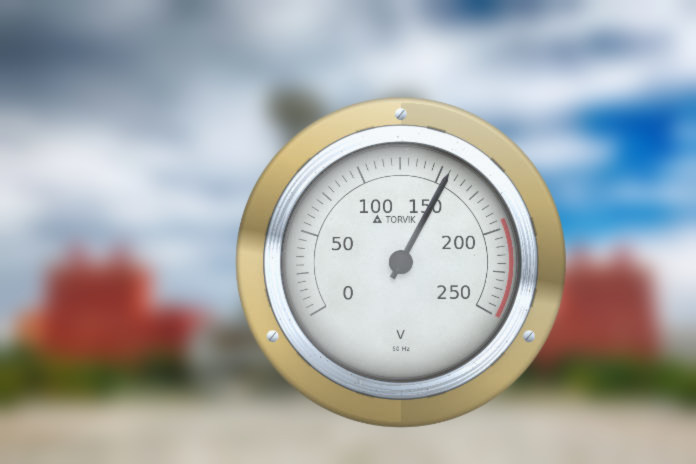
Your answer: 155 V
